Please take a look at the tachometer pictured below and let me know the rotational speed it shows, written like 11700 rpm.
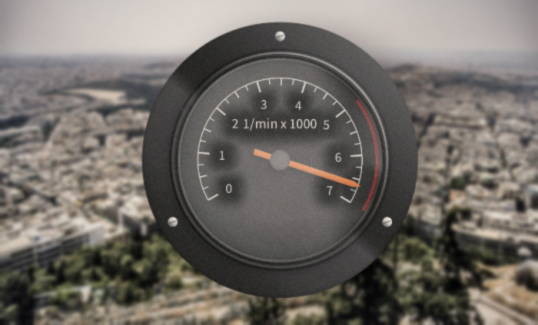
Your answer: 6625 rpm
